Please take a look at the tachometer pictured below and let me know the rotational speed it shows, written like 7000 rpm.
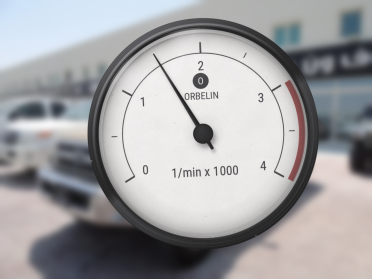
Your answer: 1500 rpm
